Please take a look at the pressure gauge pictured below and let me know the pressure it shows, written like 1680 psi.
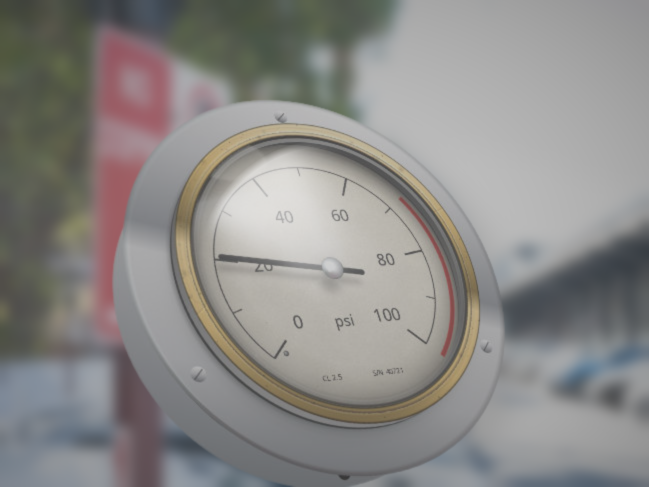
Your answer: 20 psi
